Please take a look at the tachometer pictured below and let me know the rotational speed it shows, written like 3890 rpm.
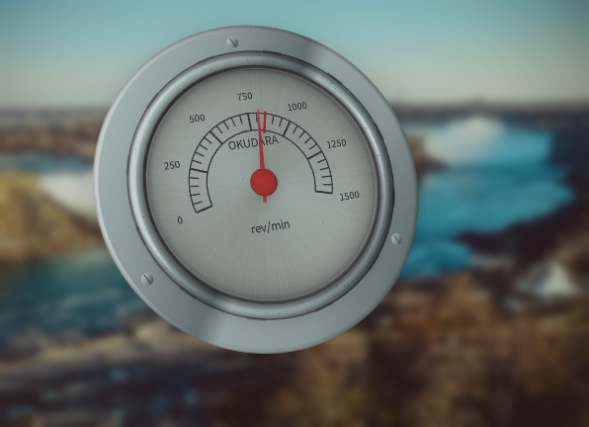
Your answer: 800 rpm
